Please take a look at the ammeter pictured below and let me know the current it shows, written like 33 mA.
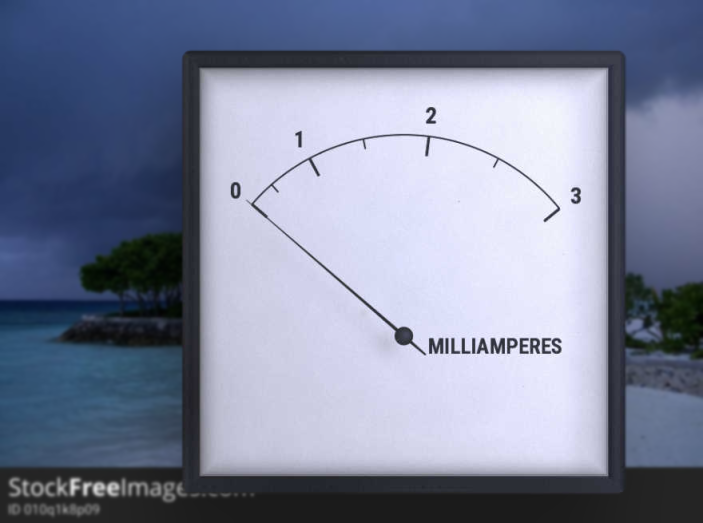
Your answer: 0 mA
